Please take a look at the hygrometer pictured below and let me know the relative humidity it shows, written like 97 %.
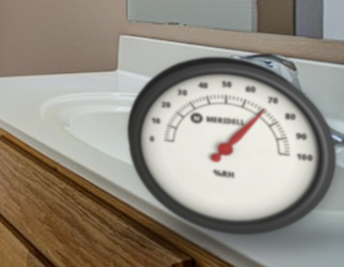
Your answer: 70 %
